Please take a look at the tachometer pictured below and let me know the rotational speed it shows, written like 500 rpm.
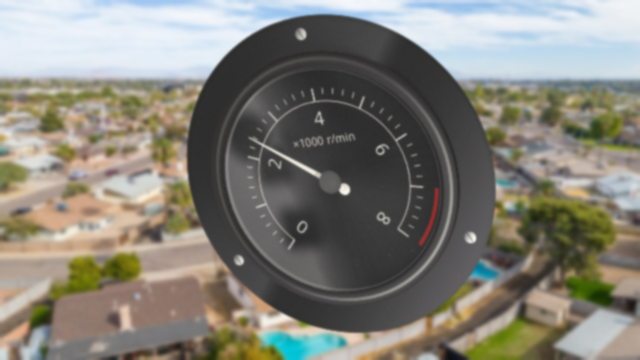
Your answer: 2400 rpm
